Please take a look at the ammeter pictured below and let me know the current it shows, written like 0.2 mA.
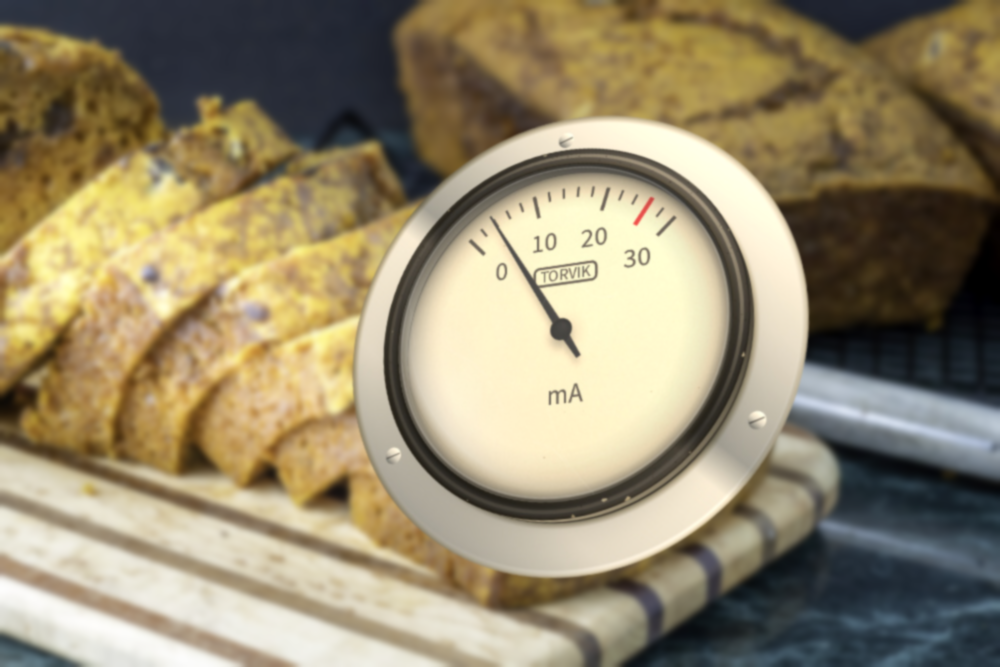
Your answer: 4 mA
